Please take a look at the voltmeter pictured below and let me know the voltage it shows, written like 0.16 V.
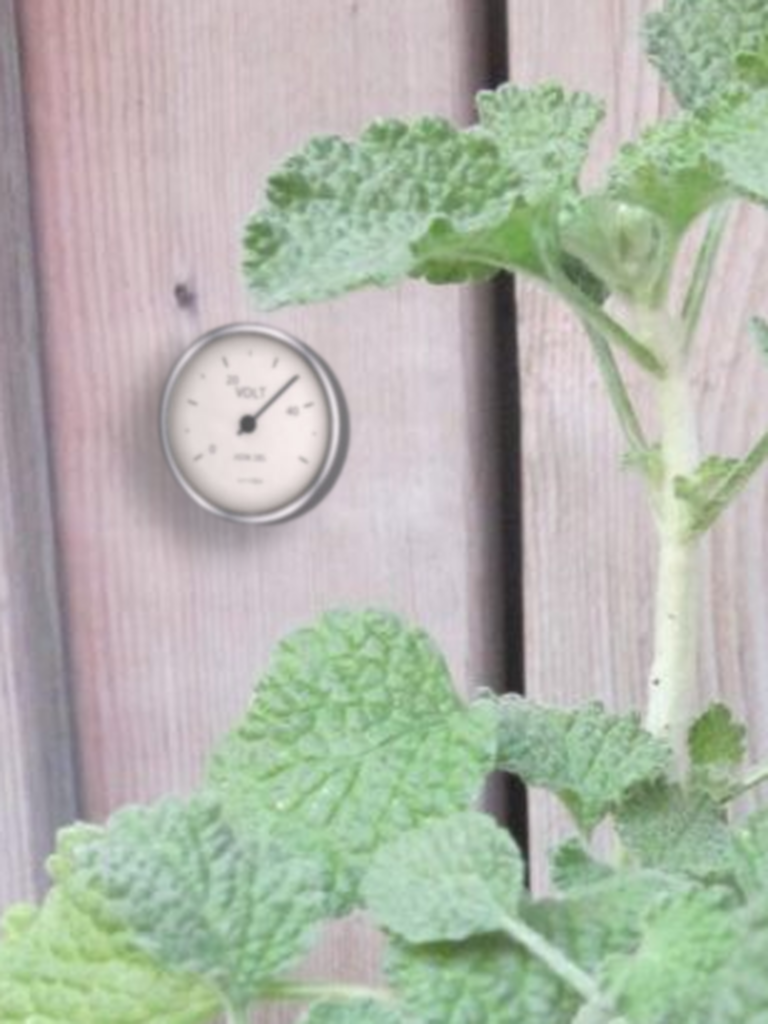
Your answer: 35 V
